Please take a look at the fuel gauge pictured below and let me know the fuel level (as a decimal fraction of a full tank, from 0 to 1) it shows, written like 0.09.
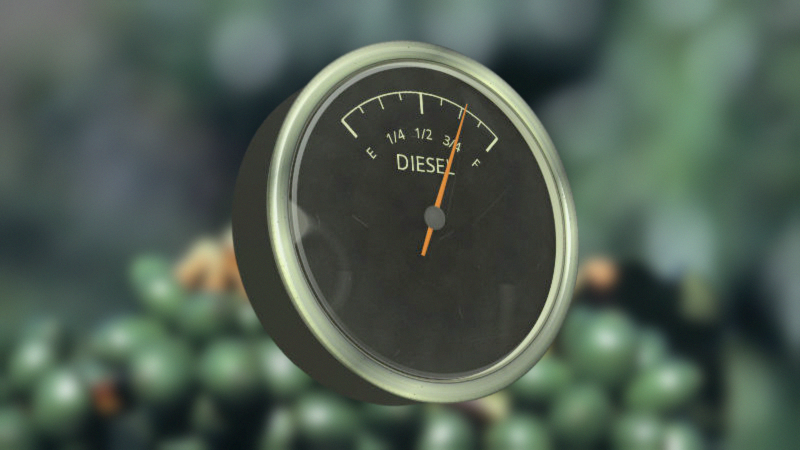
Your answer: 0.75
